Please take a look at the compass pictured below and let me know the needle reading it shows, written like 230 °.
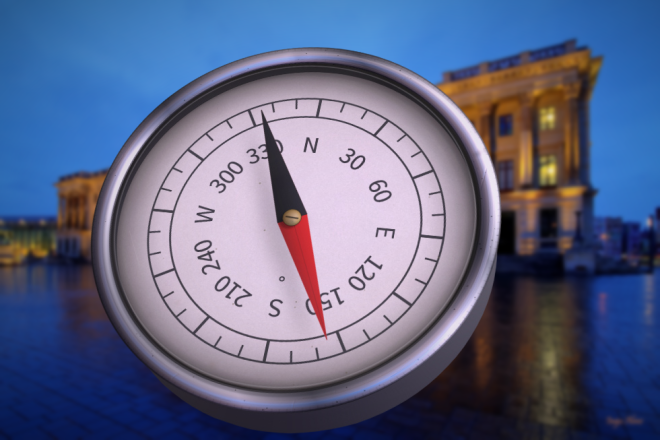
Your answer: 155 °
